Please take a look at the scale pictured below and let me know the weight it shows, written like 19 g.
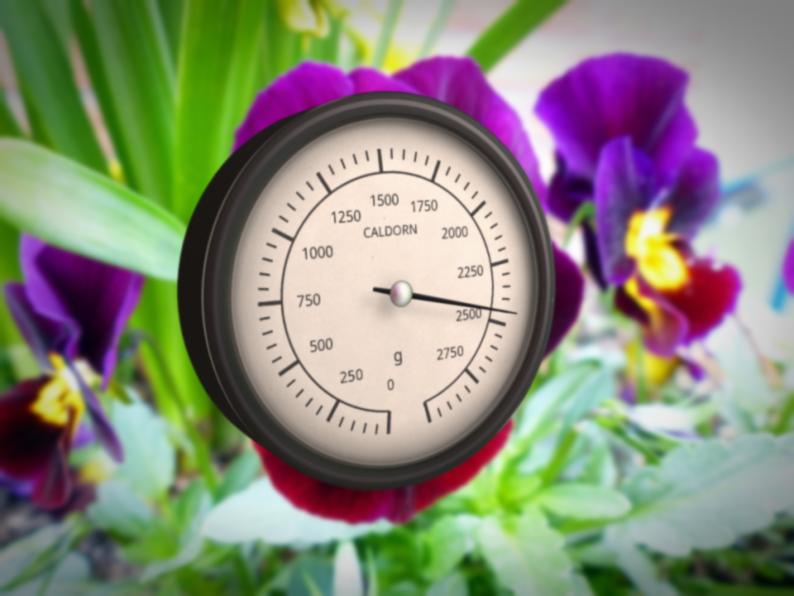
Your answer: 2450 g
